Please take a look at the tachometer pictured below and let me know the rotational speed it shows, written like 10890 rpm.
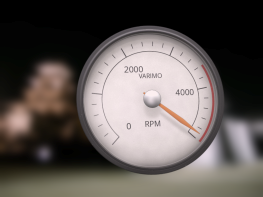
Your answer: 4900 rpm
